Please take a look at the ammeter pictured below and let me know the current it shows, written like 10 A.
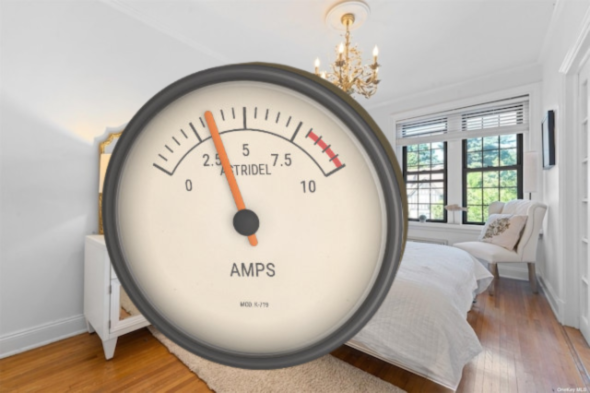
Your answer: 3.5 A
